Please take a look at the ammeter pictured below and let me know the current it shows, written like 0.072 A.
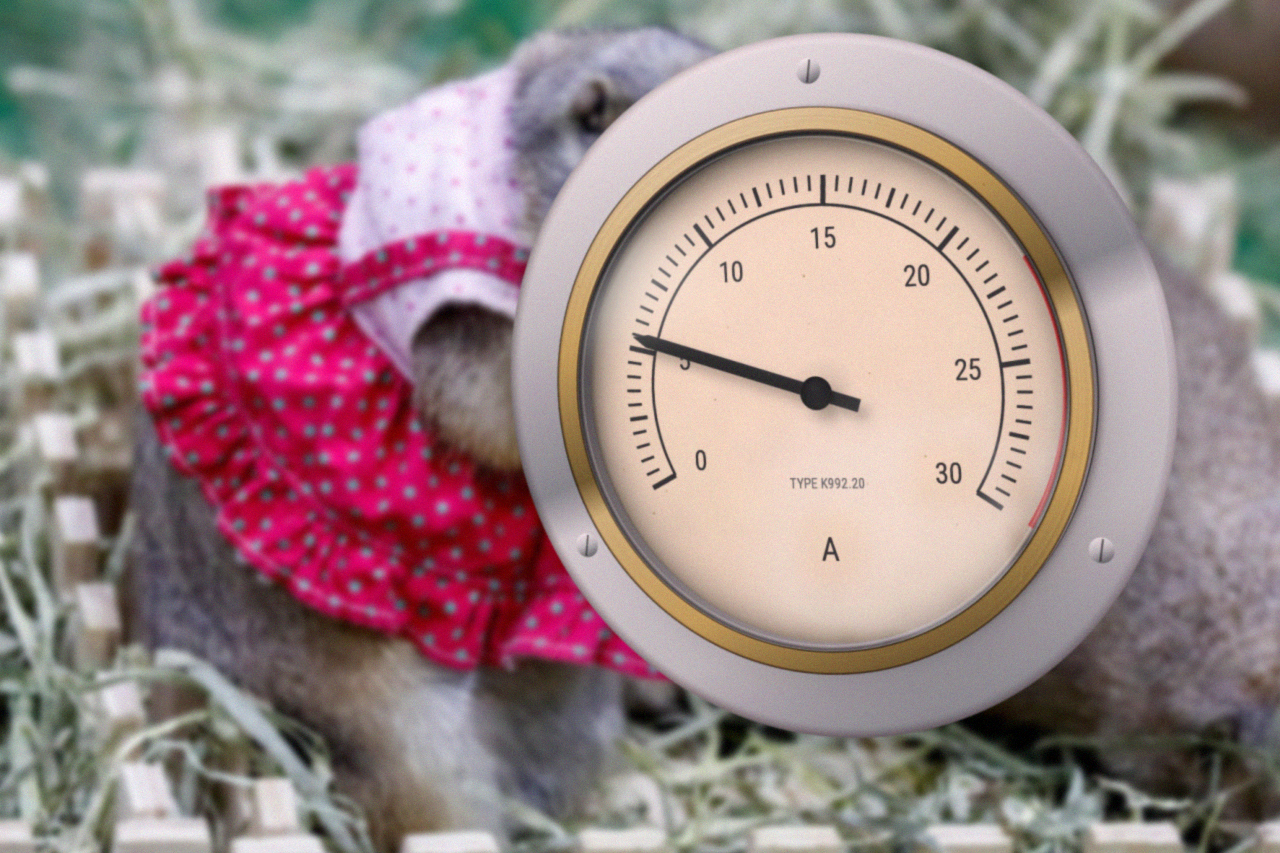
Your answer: 5.5 A
